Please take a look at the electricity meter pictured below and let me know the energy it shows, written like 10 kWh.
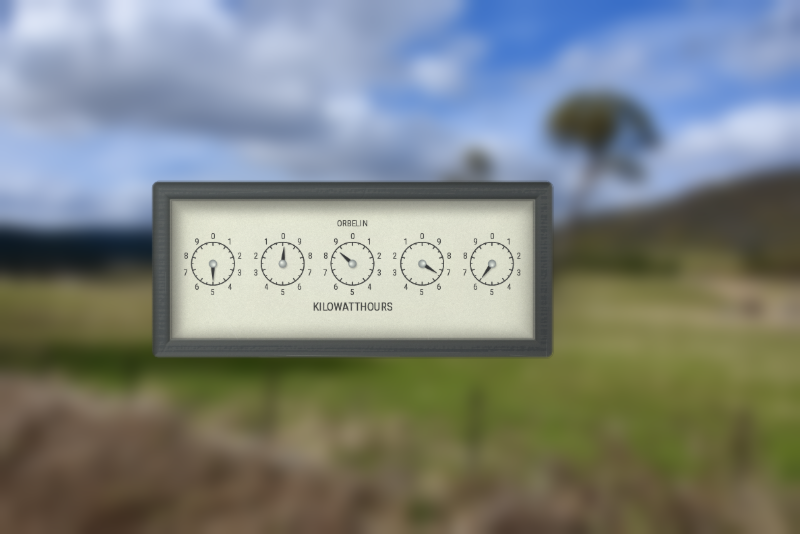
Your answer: 49866 kWh
